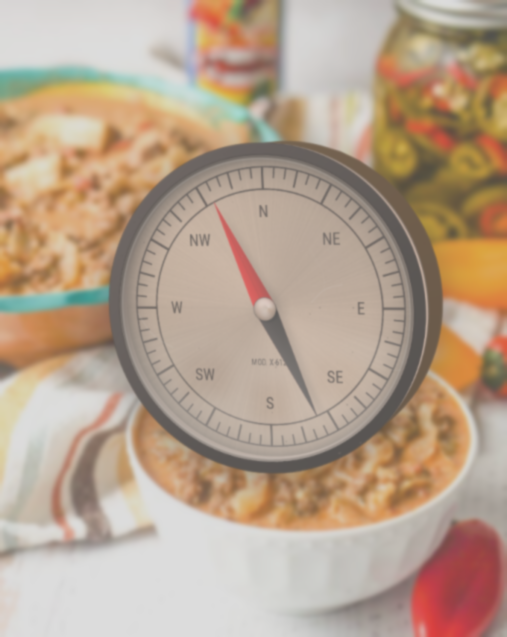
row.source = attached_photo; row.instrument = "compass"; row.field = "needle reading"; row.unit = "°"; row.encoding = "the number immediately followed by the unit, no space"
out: 335°
